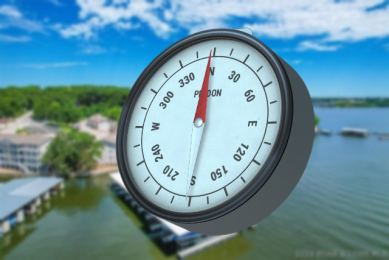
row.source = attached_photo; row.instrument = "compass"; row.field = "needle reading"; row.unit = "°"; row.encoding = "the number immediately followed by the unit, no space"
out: 0°
